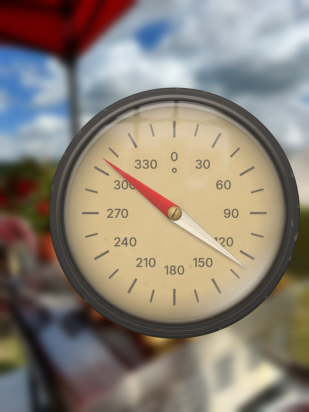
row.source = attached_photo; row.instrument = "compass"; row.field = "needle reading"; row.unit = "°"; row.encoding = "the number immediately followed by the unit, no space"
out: 307.5°
